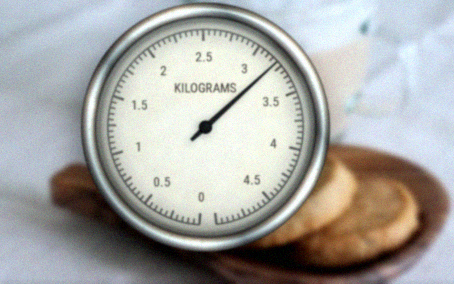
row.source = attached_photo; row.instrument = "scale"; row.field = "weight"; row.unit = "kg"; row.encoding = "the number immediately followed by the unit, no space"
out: 3.2kg
